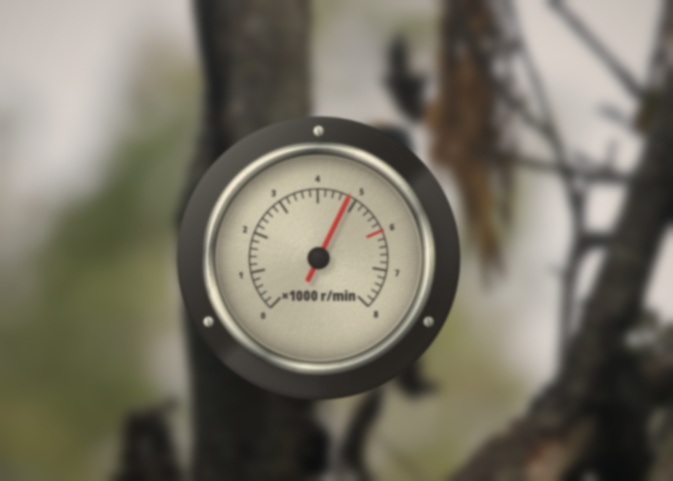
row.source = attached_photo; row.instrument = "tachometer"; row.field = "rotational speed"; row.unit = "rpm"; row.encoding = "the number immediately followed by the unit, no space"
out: 4800rpm
